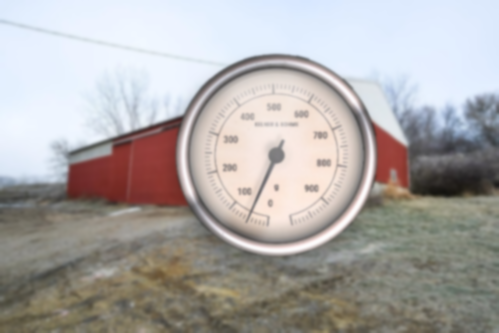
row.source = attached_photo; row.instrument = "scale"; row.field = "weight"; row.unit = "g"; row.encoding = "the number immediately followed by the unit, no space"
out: 50g
